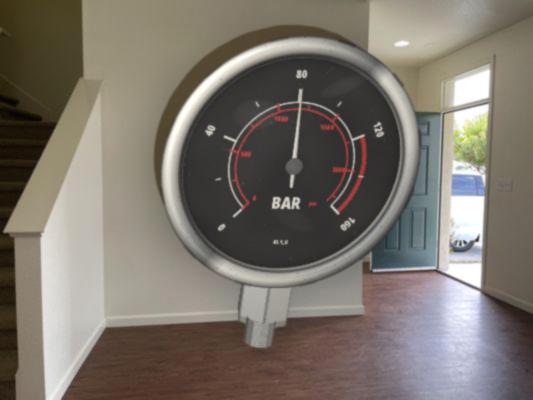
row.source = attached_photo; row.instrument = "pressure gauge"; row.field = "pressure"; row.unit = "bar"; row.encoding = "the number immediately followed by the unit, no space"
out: 80bar
